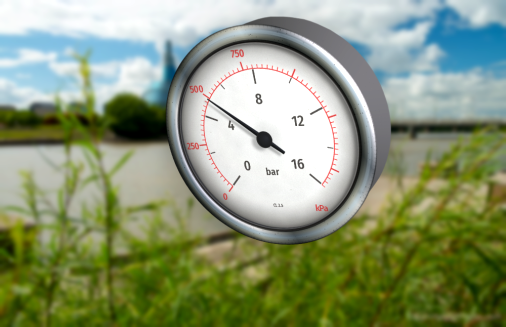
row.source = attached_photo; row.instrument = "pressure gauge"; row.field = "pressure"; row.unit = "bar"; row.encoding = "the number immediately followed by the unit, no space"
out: 5bar
